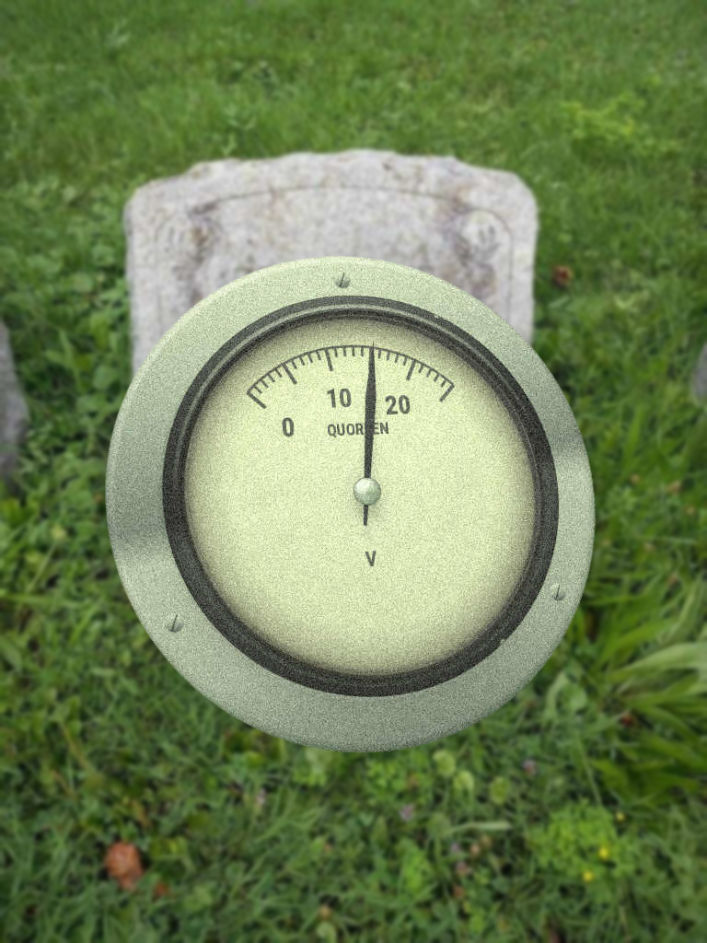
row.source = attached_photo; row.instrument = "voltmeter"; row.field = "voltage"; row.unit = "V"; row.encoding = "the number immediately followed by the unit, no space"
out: 15V
